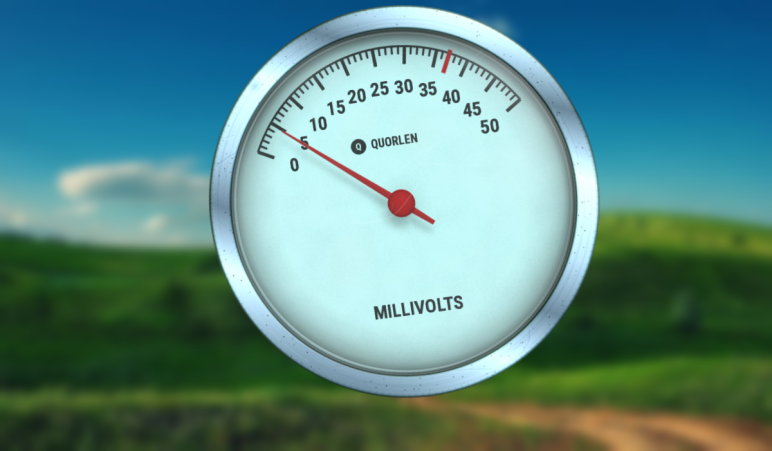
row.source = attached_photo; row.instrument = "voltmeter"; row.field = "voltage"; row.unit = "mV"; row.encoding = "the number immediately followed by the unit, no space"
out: 5mV
